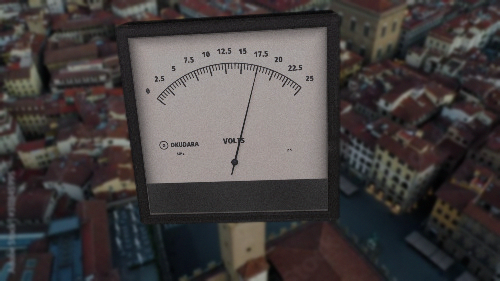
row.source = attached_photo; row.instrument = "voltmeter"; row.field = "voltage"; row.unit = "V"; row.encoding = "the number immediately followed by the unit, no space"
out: 17.5V
